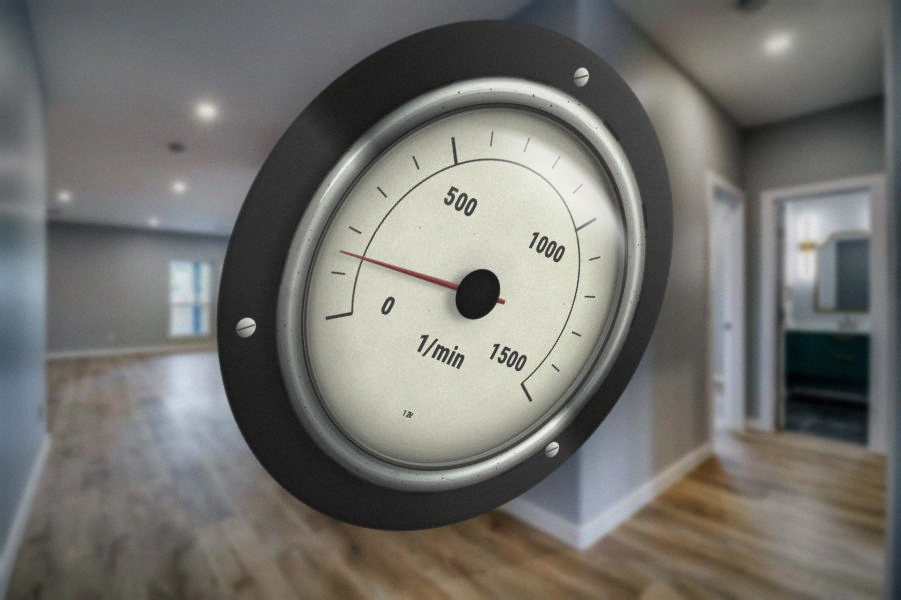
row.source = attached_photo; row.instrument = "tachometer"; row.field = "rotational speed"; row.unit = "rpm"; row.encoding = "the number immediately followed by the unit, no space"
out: 150rpm
